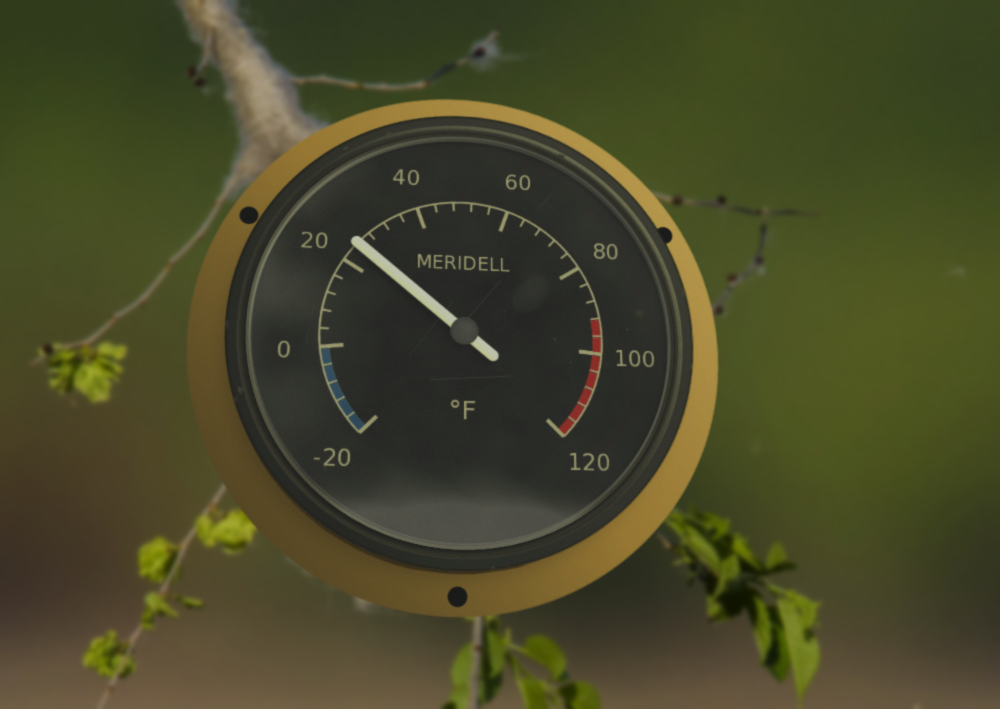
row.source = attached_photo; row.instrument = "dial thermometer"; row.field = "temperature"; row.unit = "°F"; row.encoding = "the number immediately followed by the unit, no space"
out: 24°F
